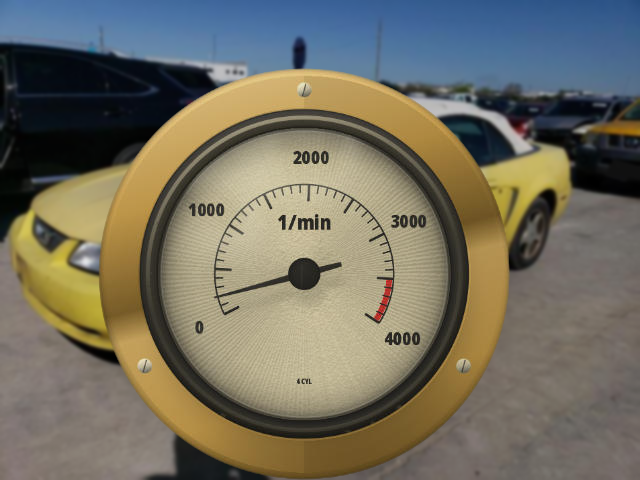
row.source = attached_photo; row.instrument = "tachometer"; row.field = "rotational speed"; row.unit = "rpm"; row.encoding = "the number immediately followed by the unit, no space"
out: 200rpm
